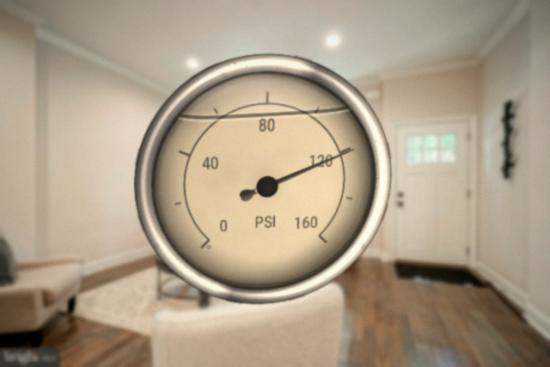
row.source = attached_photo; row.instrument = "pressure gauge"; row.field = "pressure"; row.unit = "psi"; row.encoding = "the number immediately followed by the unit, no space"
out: 120psi
